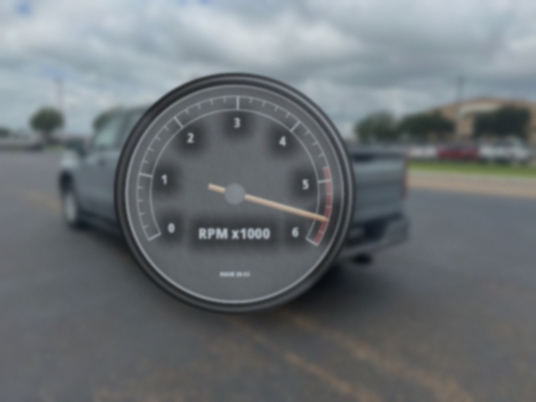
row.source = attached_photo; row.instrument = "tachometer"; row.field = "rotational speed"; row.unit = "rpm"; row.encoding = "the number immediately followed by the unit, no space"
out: 5600rpm
